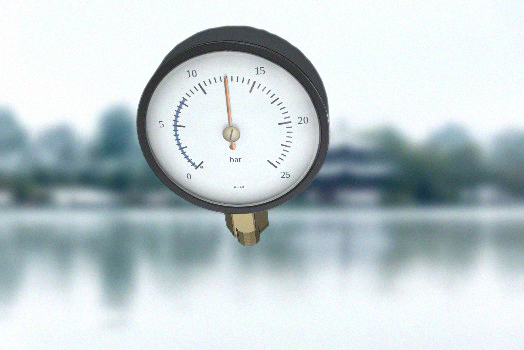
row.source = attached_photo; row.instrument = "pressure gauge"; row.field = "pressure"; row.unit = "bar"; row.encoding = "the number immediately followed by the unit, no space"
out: 12.5bar
